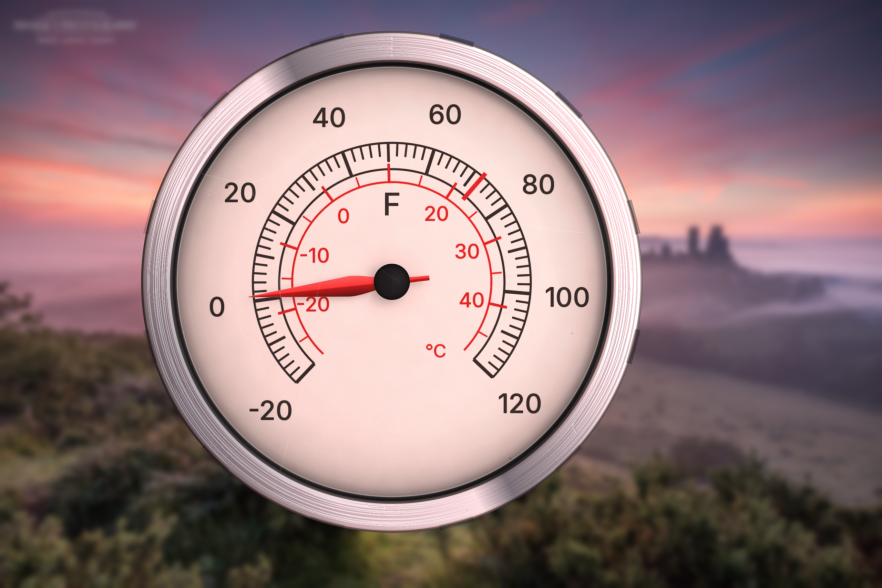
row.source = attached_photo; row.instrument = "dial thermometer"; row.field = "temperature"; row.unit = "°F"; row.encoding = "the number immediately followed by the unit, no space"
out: 1°F
